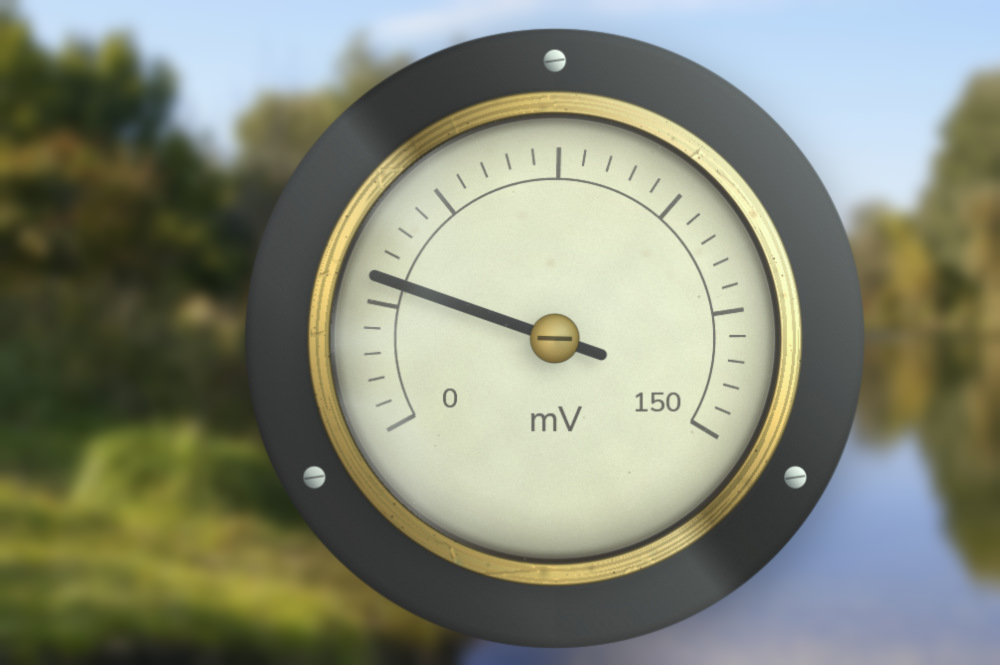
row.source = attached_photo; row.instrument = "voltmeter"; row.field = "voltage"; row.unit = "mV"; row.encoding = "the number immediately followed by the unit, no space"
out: 30mV
